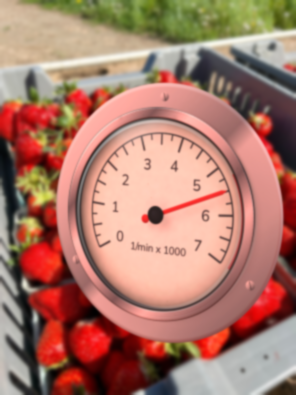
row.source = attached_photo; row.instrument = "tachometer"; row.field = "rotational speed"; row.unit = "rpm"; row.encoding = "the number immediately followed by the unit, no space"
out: 5500rpm
